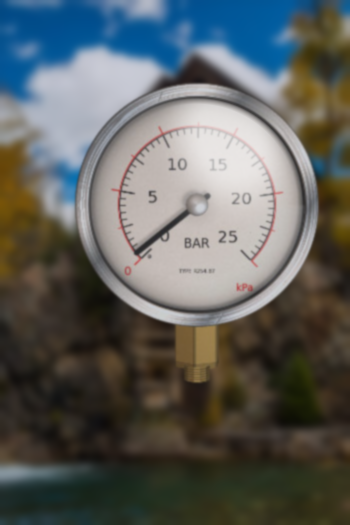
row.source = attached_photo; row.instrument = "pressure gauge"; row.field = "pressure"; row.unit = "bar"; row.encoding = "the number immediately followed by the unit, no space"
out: 0.5bar
